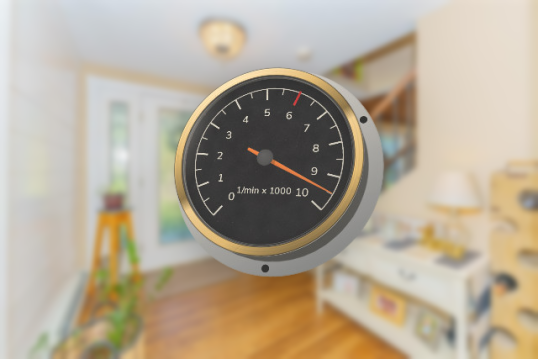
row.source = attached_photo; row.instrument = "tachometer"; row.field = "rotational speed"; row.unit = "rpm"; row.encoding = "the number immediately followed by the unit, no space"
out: 9500rpm
